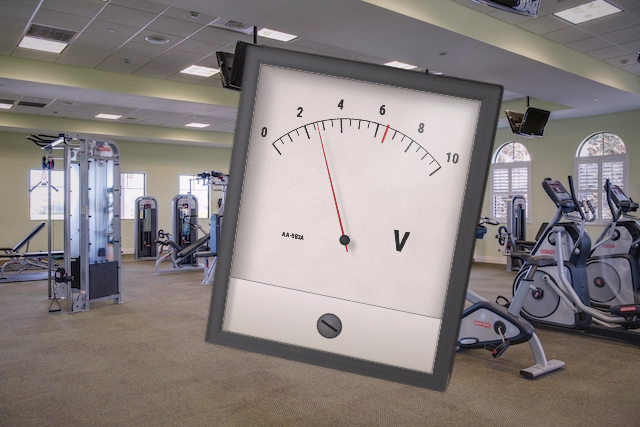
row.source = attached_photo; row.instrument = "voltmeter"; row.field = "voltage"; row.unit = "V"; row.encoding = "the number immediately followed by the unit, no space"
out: 2.75V
